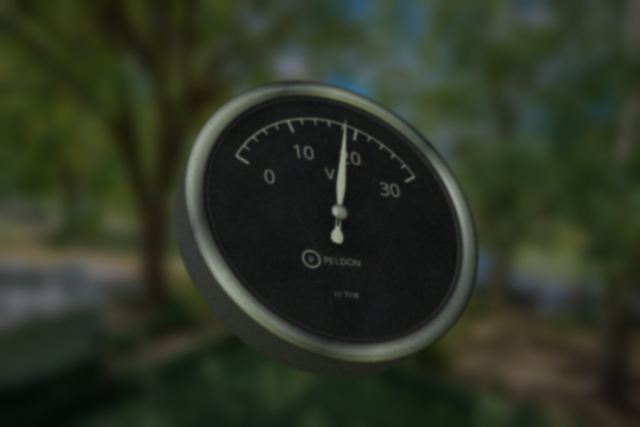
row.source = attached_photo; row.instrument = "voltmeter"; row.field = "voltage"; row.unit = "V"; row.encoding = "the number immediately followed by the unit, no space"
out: 18V
